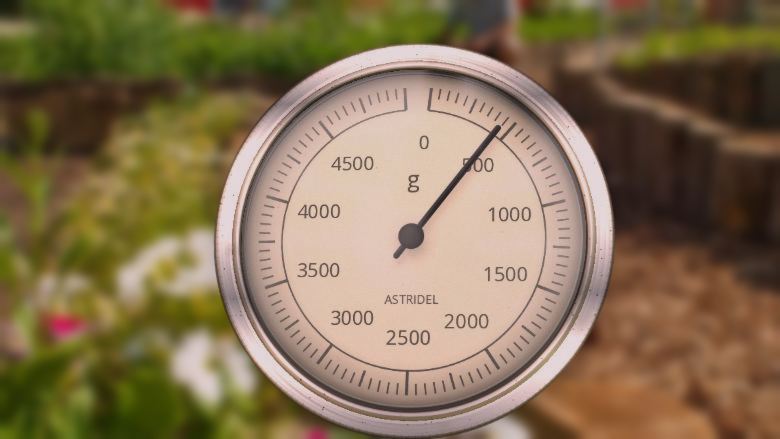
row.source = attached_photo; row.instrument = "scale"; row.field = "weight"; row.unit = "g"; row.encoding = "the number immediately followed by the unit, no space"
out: 450g
